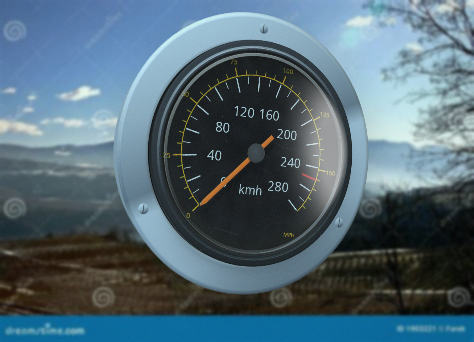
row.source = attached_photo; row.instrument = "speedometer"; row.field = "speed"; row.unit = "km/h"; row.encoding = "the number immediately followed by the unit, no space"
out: 0km/h
